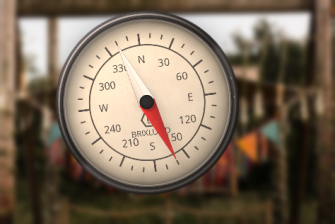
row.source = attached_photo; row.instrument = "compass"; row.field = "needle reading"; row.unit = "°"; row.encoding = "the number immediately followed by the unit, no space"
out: 160°
